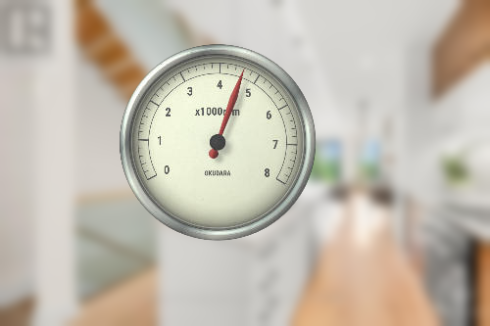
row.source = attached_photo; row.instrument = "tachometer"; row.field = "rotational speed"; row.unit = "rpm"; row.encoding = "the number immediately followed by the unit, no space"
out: 4600rpm
